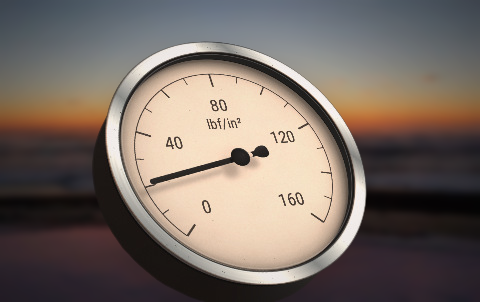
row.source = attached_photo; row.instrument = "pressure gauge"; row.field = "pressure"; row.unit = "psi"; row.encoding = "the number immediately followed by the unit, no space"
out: 20psi
